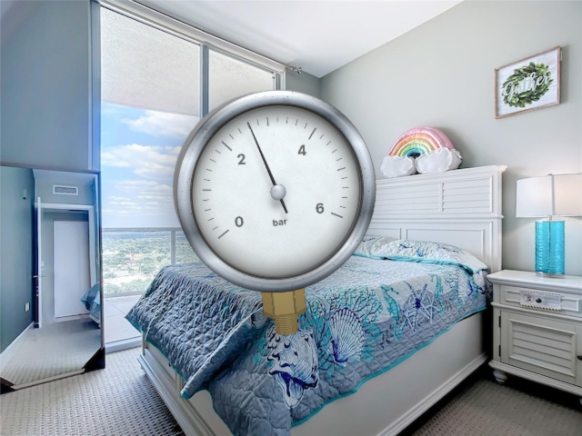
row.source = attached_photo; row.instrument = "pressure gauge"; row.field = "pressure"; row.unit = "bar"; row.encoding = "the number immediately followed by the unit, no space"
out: 2.6bar
